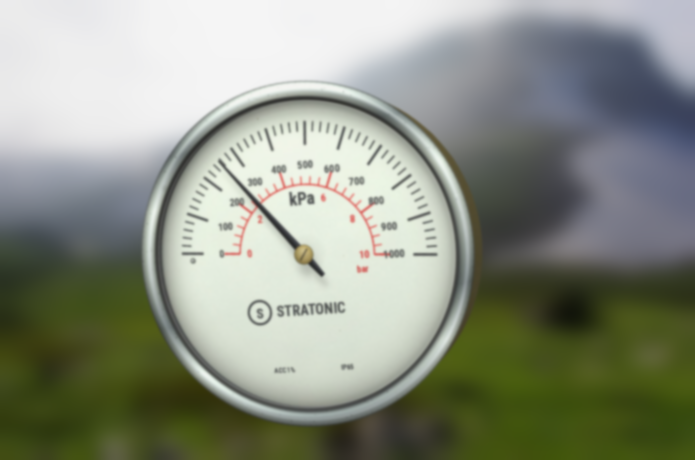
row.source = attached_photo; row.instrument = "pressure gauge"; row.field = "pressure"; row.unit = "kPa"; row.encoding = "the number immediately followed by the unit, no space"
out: 260kPa
